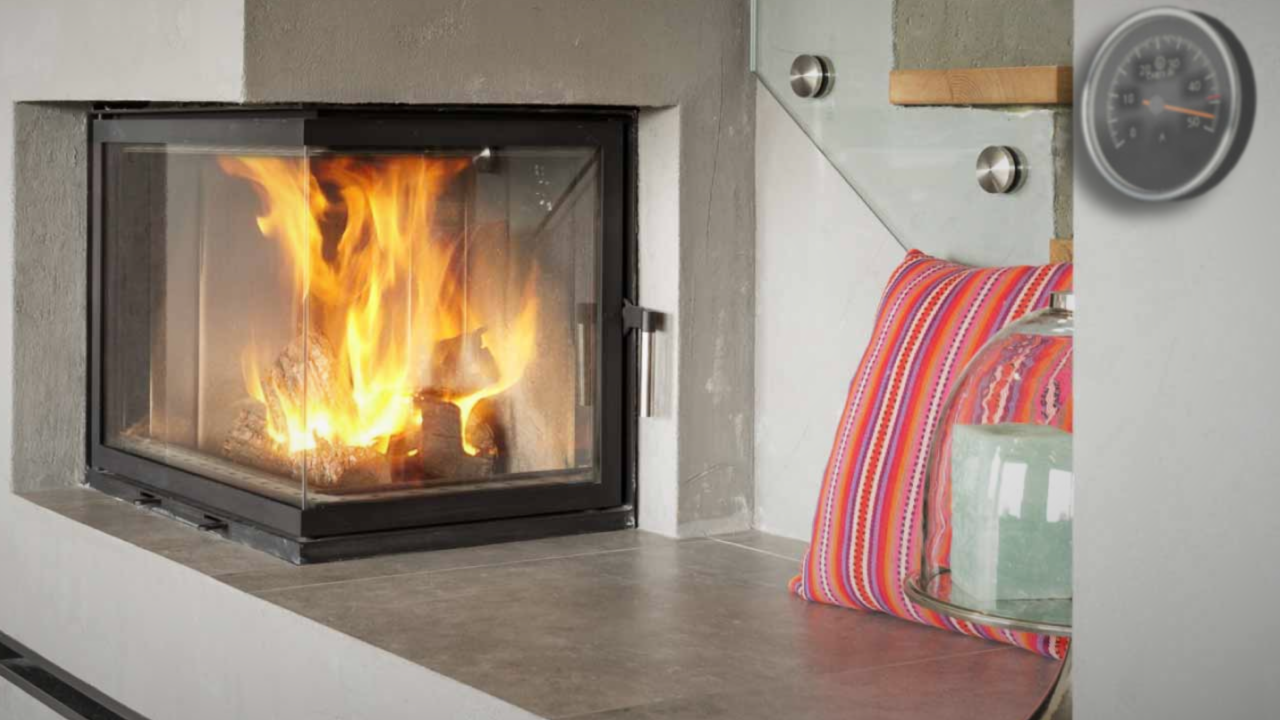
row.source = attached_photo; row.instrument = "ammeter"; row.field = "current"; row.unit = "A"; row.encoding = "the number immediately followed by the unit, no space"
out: 47.5A
